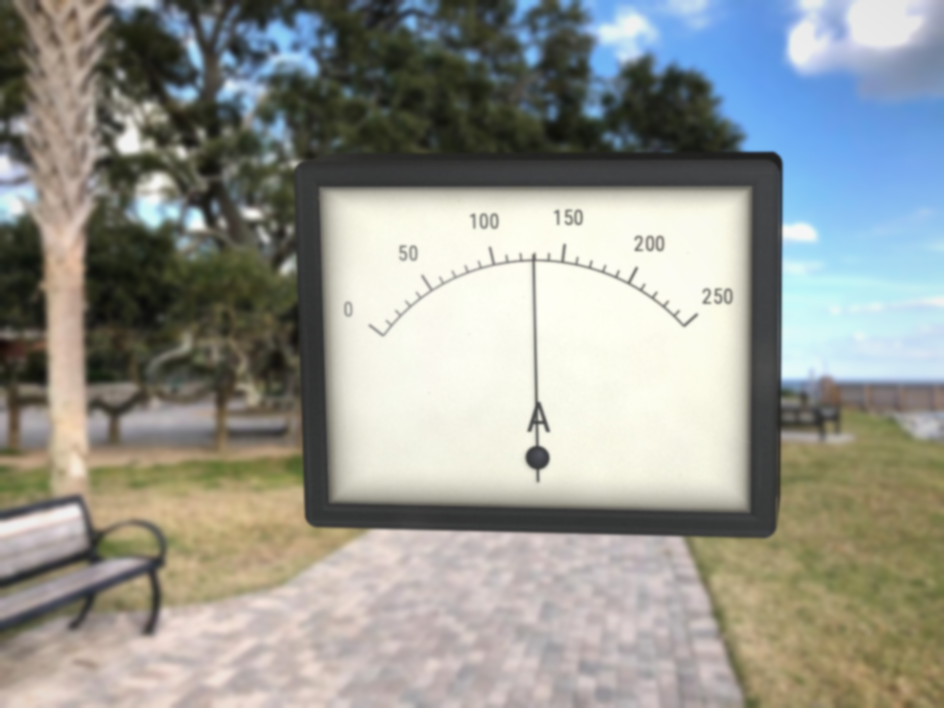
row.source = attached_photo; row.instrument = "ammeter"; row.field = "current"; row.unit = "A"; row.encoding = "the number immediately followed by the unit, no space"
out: 130A
